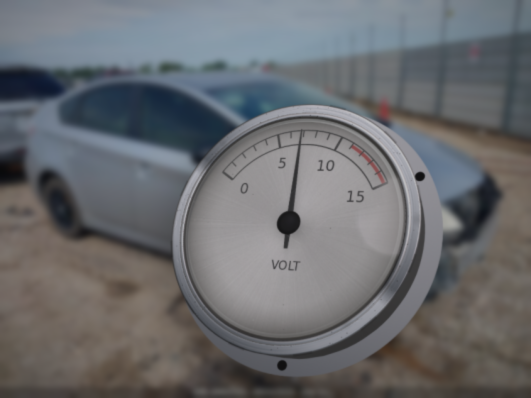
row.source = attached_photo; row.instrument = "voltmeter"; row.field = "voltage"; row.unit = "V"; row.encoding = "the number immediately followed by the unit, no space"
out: 7V
